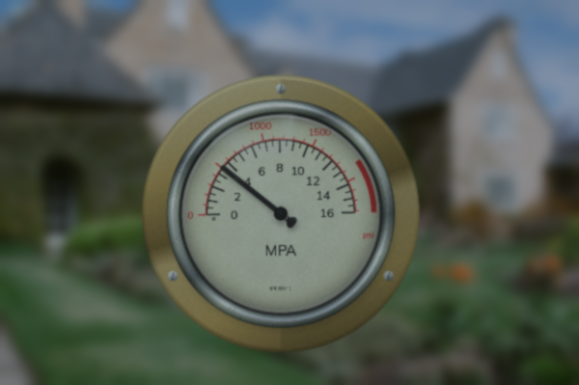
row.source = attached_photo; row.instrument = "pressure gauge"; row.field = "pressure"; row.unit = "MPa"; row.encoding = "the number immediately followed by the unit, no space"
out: 3.5MPa
